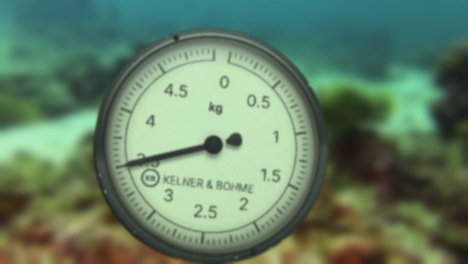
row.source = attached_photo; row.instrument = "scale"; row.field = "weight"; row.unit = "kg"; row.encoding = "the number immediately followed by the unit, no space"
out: 3.5kg
